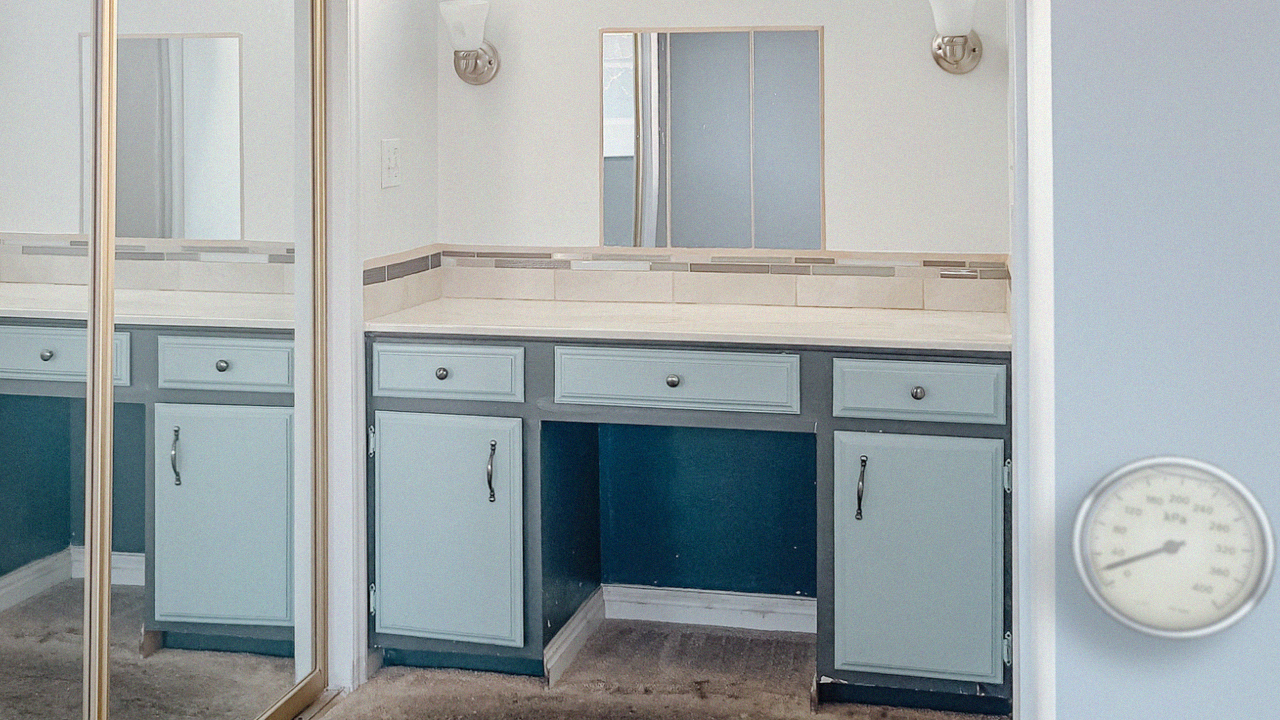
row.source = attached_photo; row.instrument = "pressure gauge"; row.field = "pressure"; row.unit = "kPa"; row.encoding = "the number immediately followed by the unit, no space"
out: 20kPa
